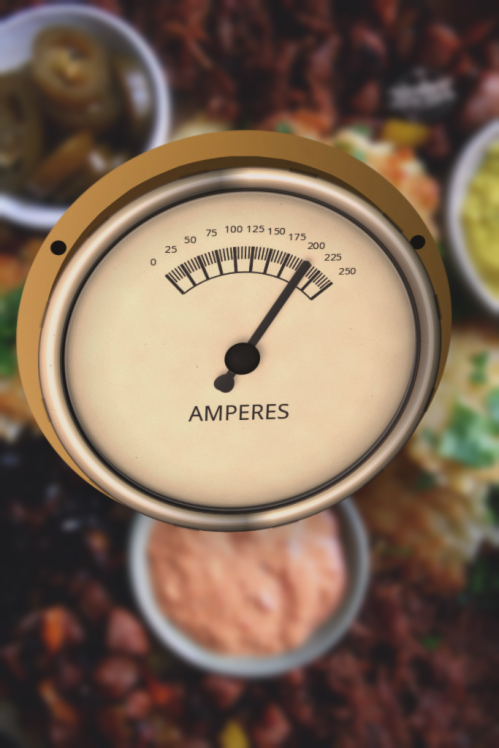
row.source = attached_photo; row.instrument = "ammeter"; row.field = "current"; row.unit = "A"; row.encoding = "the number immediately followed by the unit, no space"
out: 200A
